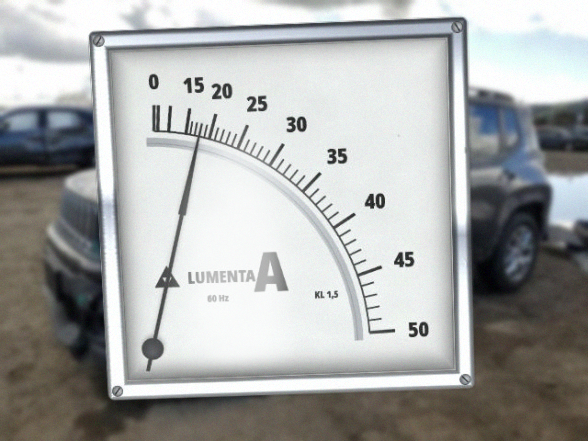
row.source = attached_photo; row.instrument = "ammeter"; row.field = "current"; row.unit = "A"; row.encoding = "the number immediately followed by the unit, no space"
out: 18A
